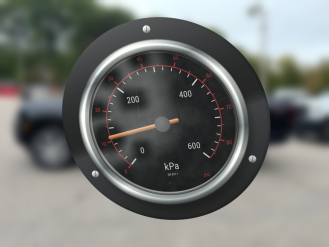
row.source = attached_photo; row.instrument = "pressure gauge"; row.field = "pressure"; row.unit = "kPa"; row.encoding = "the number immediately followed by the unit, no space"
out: 80kPa
